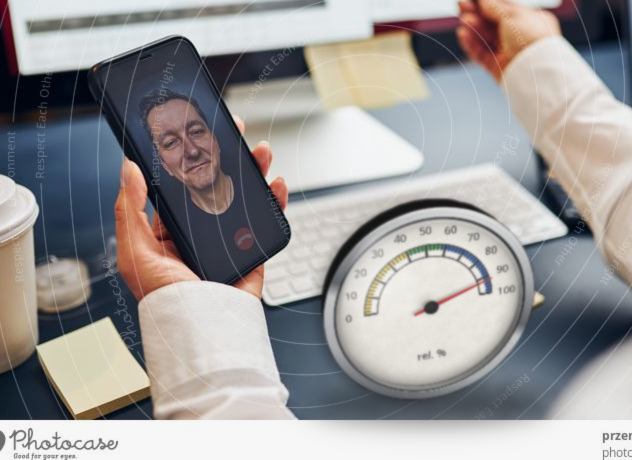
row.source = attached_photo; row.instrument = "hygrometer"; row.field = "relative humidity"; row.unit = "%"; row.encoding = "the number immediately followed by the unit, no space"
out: 90%
